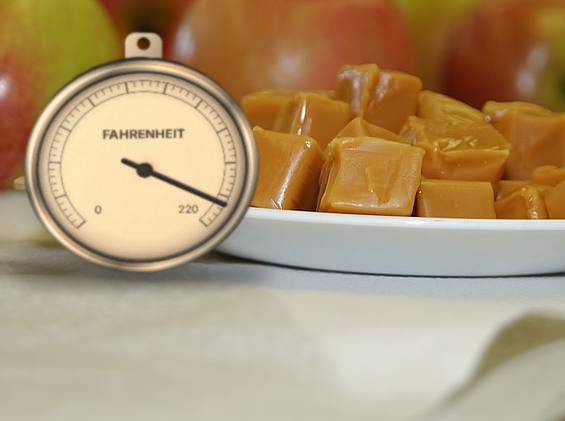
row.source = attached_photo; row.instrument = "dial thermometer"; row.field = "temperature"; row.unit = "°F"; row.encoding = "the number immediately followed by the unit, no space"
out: 204°F
